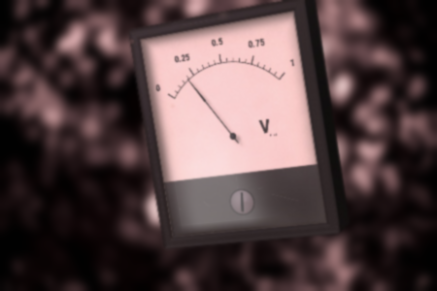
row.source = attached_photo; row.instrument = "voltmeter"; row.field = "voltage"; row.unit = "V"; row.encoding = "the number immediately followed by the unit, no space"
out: 0.2V
